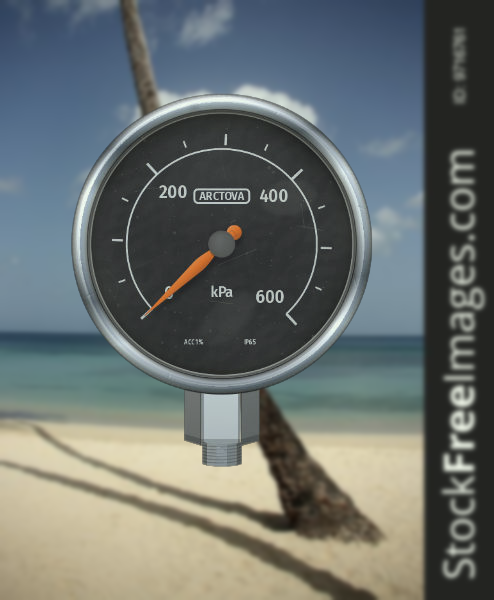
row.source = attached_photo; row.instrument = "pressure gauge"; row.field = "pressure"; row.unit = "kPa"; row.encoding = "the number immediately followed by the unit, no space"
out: 0kPa
